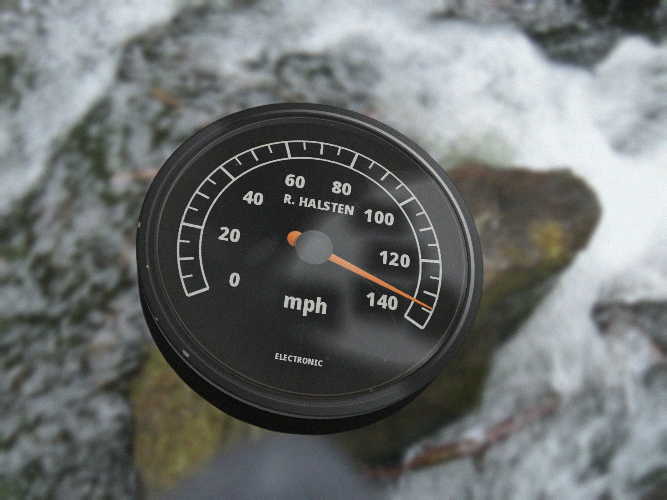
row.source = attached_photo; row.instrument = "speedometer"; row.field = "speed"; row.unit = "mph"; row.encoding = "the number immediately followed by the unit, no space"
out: 135mph
